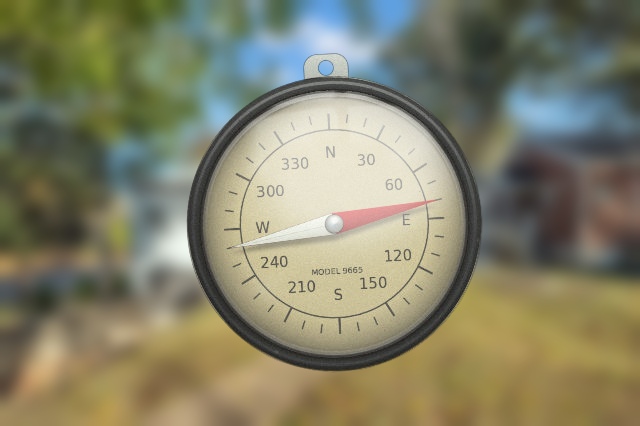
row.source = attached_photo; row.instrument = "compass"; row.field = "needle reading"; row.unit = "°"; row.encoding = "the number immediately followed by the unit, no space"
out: 80°
